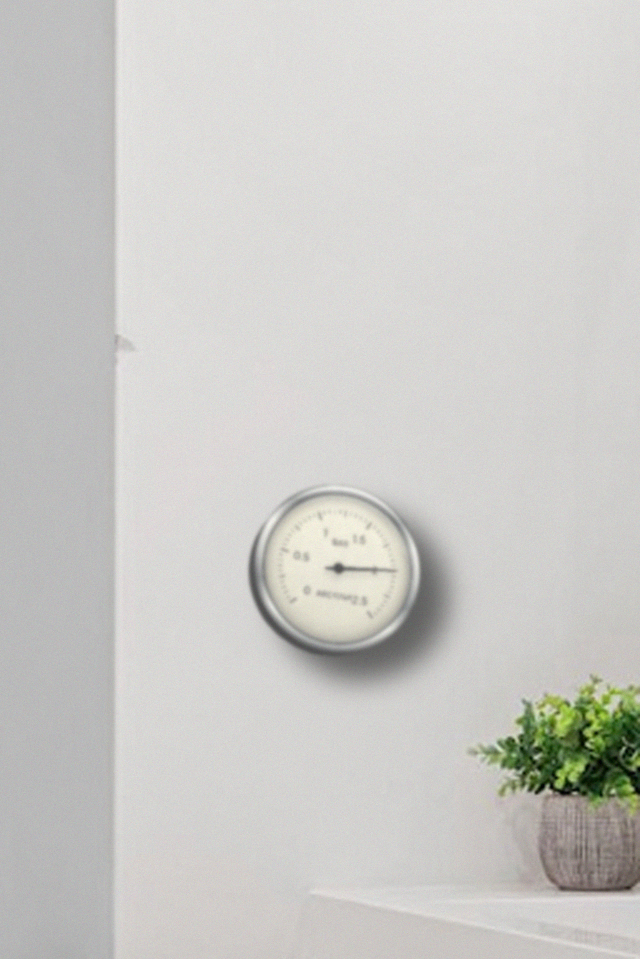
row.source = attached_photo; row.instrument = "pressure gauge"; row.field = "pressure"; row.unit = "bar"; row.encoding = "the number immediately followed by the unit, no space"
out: 2bar
